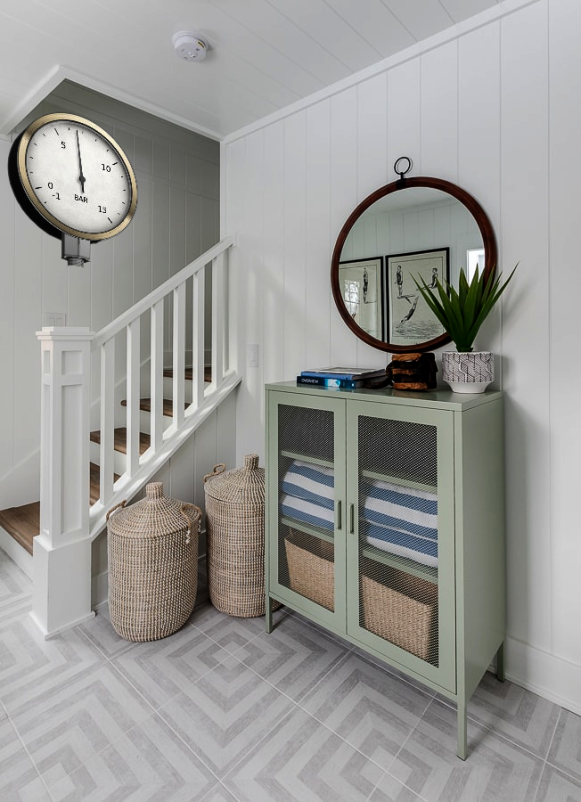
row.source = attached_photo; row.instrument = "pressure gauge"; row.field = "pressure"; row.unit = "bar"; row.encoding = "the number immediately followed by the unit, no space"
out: 6.5bar
